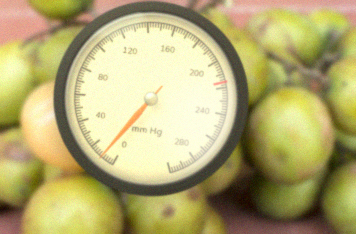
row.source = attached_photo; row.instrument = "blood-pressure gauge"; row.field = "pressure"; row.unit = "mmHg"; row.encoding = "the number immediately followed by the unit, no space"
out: 10mmHg
